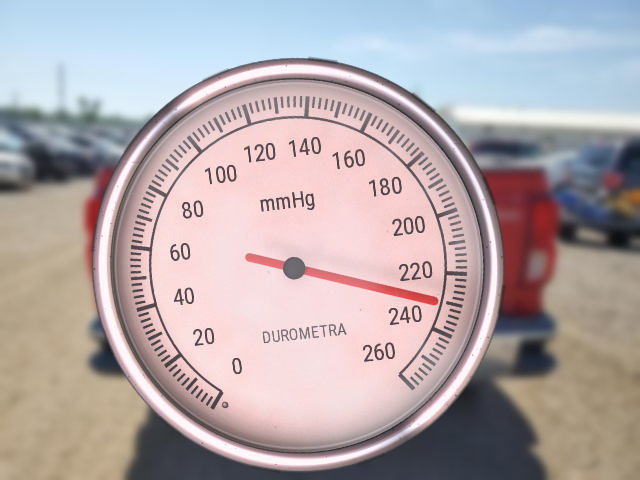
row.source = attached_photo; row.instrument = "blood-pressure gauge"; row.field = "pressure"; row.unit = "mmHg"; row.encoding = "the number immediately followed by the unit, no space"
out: 230mmHg
